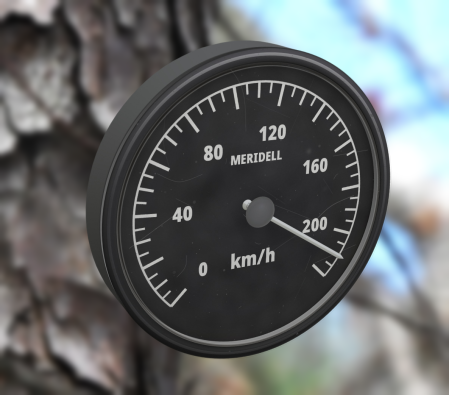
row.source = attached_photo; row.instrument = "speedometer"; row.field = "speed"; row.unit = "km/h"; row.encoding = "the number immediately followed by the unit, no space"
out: 210km/h
